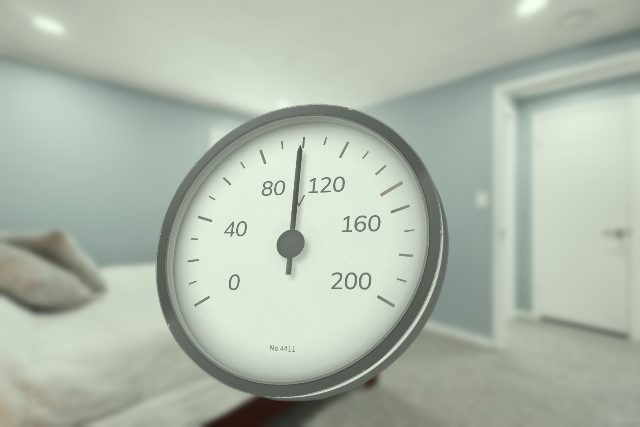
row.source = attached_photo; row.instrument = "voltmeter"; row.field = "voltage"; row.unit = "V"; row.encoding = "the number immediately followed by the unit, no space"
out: 100V
